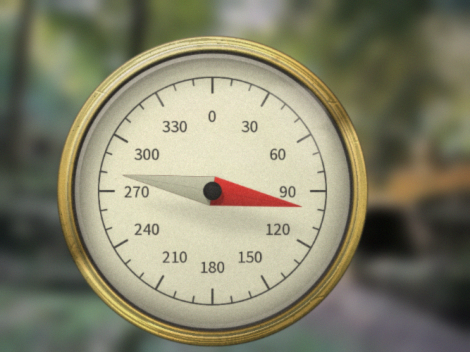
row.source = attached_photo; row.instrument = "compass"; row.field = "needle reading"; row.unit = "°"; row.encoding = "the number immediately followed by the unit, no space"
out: 100°
